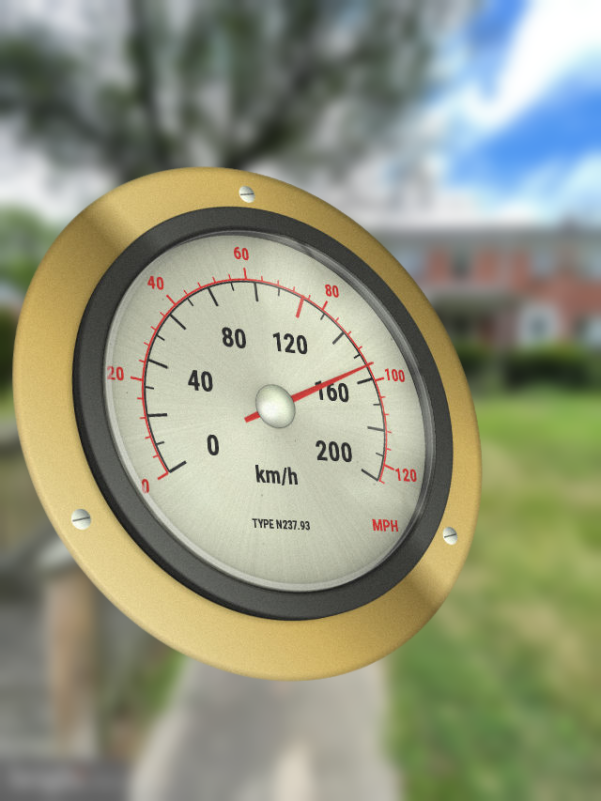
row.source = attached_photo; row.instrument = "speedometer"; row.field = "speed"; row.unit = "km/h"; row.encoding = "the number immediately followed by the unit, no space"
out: 155km/h
